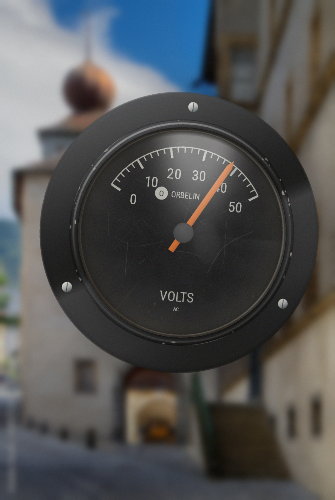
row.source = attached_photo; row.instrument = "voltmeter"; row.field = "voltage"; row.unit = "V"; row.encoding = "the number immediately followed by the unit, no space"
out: 38V
